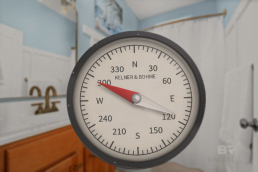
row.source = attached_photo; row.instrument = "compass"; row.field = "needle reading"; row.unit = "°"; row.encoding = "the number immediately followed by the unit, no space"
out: 295°
